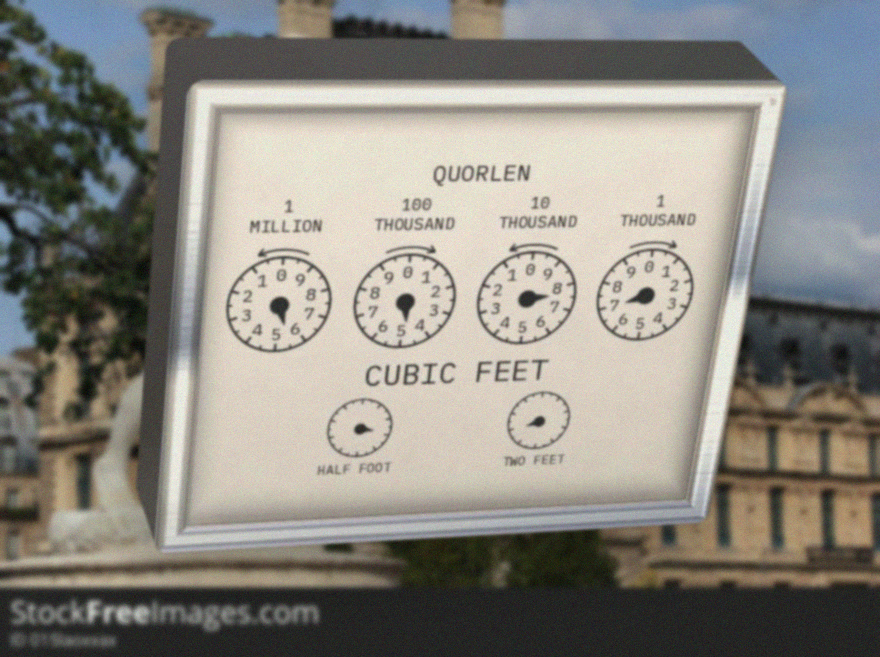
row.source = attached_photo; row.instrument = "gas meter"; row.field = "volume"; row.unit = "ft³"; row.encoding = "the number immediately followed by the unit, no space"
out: 547700ft³
